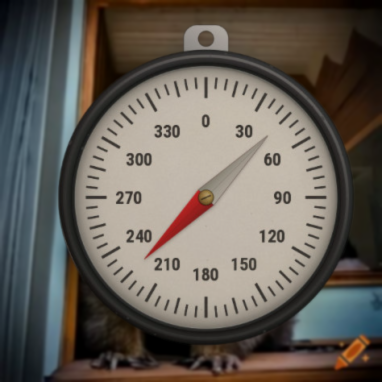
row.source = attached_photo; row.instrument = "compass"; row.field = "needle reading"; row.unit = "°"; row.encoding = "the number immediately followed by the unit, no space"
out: 225°
